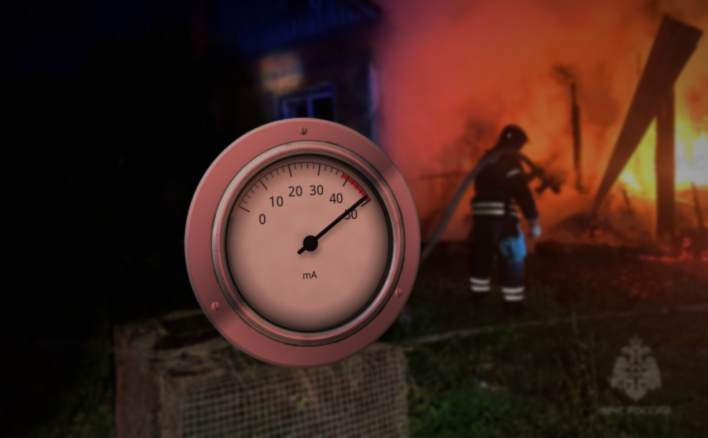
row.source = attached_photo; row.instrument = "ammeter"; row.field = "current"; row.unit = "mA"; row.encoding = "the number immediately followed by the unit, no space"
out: 48mA
